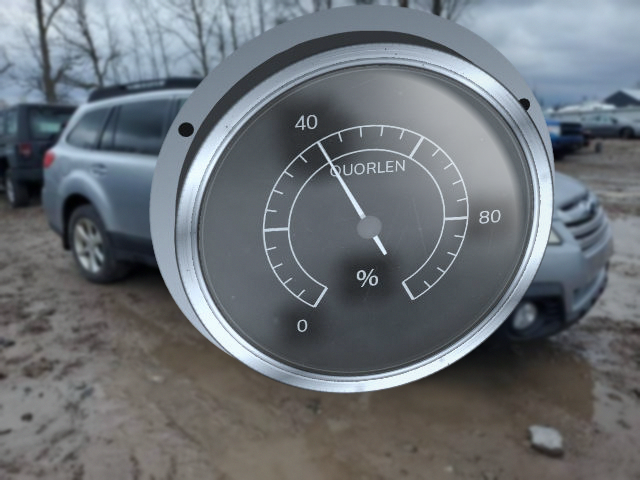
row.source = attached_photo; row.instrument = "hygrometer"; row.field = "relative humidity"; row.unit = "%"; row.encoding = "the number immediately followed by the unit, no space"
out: 40%
